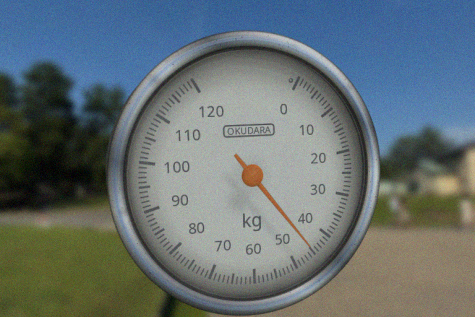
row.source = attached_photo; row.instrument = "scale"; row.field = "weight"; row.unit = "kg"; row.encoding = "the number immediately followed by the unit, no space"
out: 45kg
